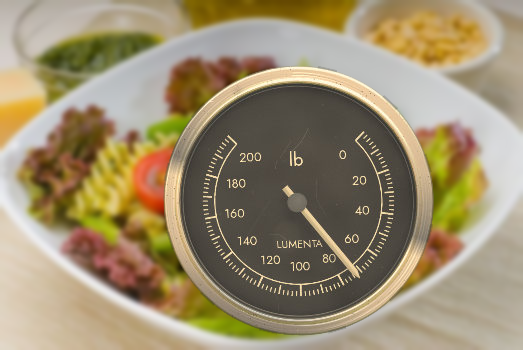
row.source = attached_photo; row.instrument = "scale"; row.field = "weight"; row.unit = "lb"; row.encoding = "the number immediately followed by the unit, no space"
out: 72lb
